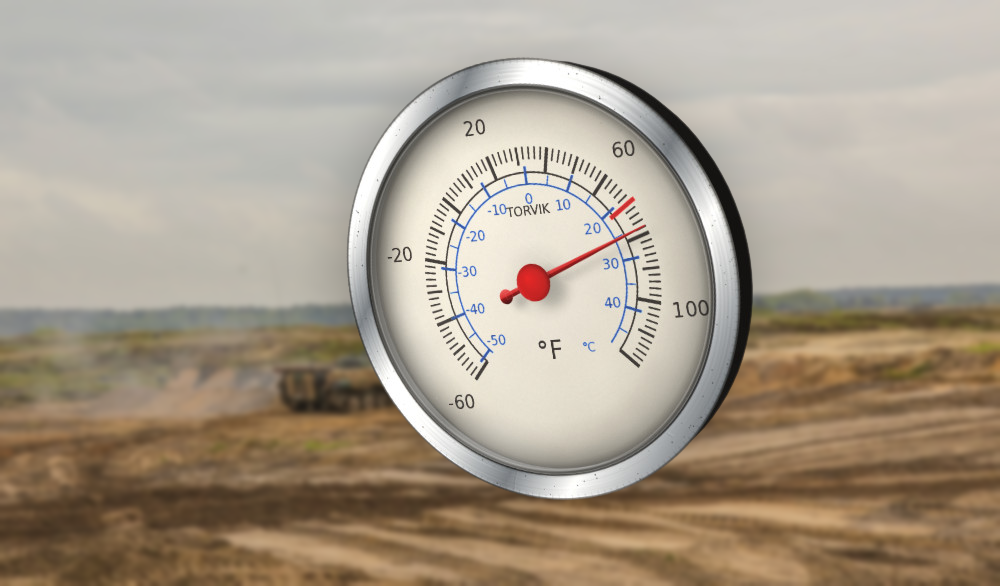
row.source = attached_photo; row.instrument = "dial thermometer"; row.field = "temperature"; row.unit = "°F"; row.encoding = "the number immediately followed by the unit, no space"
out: 78°F
